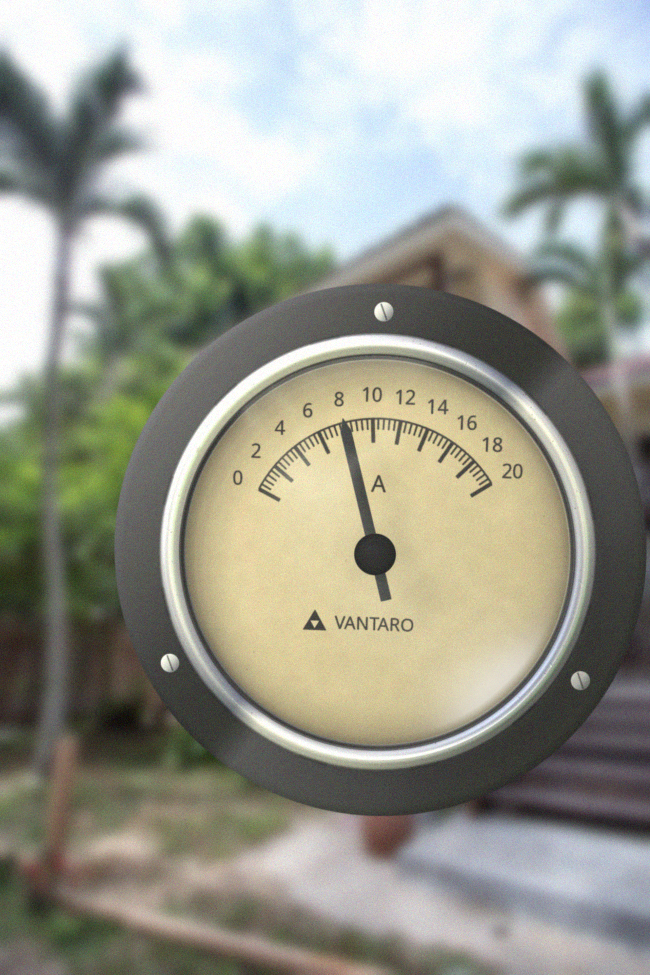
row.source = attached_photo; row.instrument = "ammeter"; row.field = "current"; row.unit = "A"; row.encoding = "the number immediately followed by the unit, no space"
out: 8A
